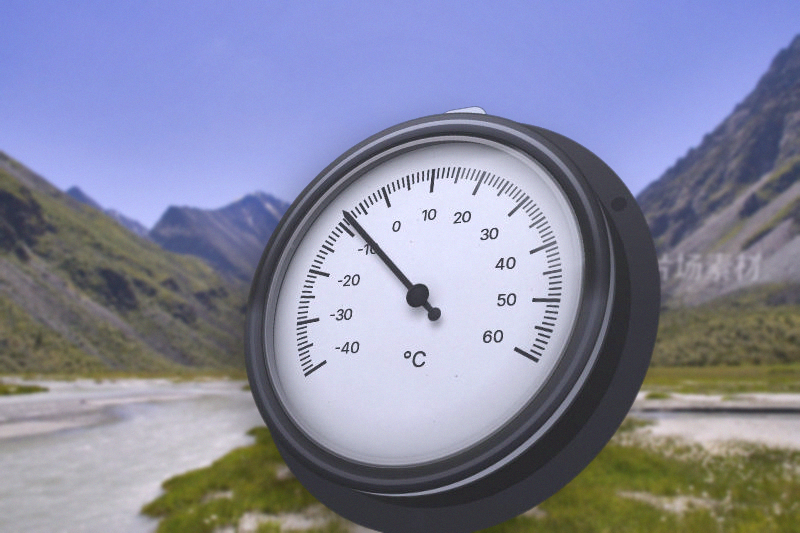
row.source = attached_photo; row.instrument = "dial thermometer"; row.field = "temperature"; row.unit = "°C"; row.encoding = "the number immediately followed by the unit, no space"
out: -8°C
